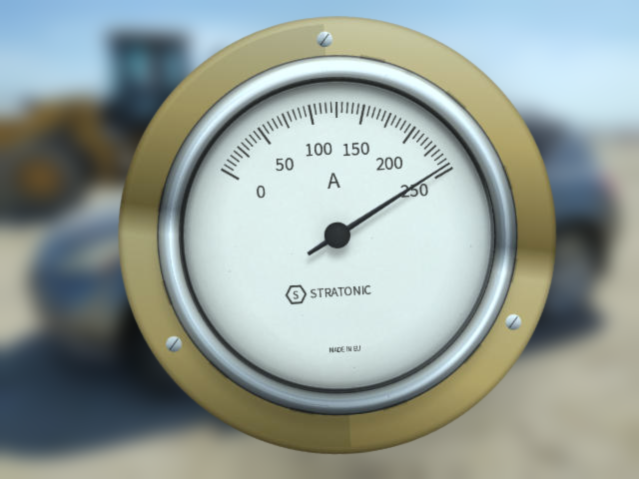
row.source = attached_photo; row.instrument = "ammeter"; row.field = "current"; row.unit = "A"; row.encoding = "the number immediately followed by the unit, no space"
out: 245A
